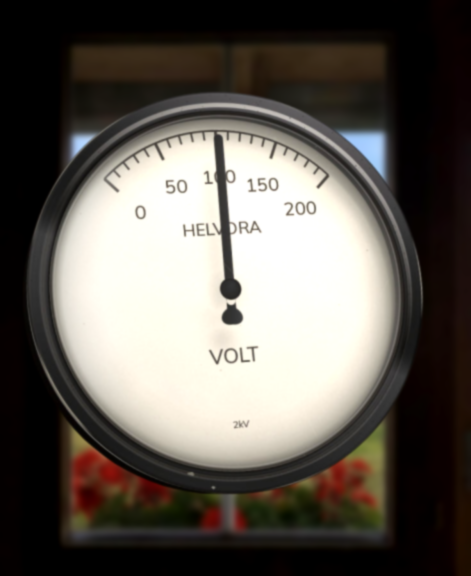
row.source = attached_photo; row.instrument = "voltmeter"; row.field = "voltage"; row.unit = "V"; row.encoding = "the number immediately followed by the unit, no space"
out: 100V
